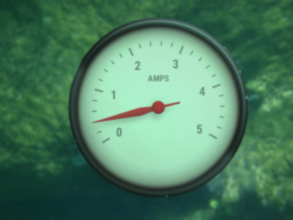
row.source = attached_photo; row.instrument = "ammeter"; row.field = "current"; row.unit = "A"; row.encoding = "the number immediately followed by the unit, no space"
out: 0.4A
